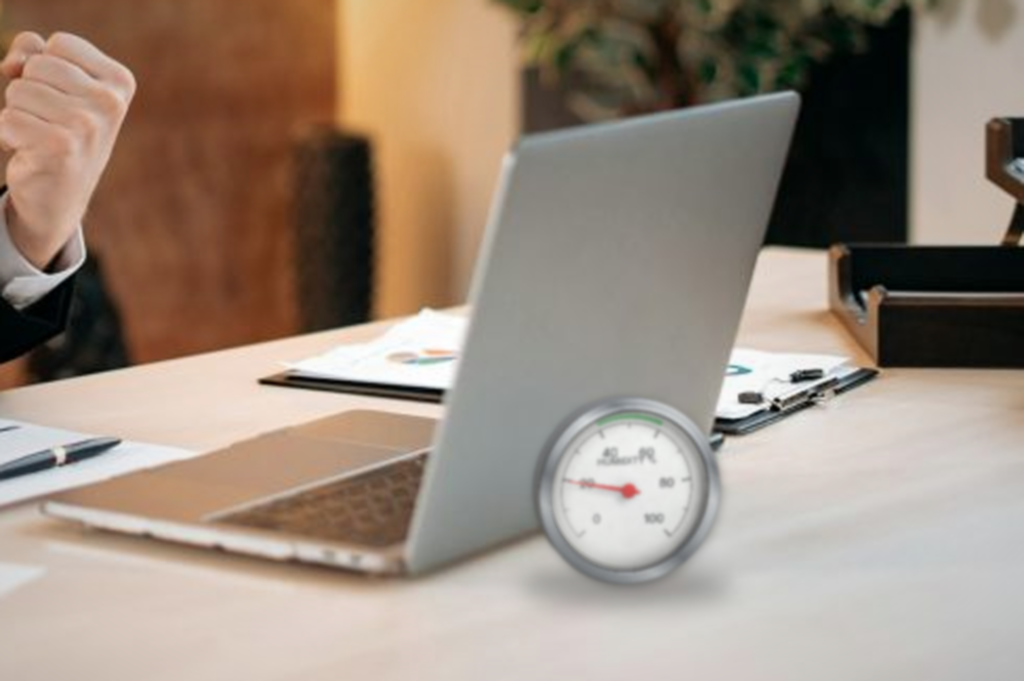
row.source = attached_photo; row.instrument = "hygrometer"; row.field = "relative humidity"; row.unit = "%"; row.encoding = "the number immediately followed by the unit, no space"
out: 20%
